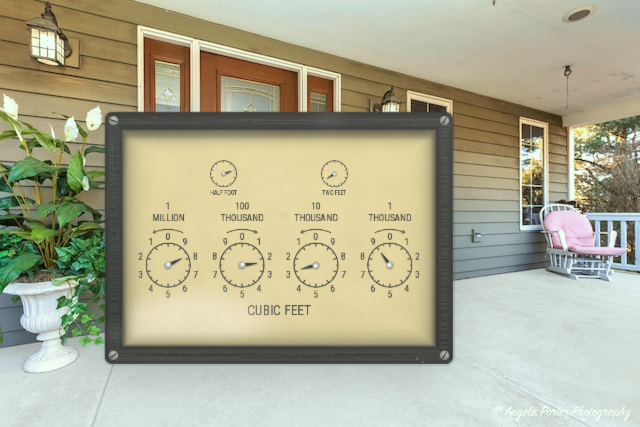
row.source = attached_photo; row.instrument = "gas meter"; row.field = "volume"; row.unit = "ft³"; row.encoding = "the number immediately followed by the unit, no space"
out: 822900ft³
